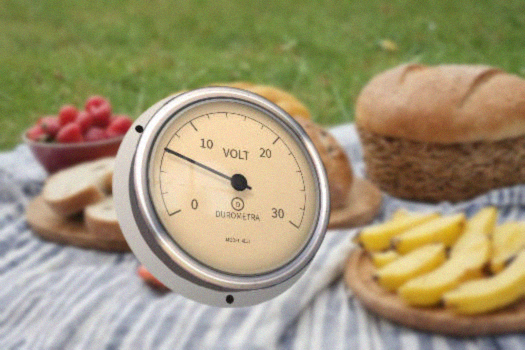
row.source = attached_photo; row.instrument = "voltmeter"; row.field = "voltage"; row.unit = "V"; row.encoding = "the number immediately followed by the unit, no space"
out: 6V
